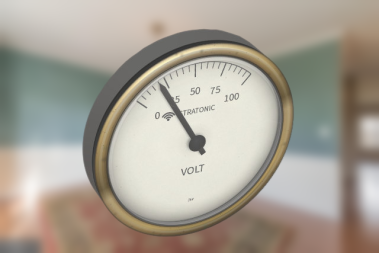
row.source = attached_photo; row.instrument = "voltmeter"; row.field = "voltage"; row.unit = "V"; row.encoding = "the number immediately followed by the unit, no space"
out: 20V
